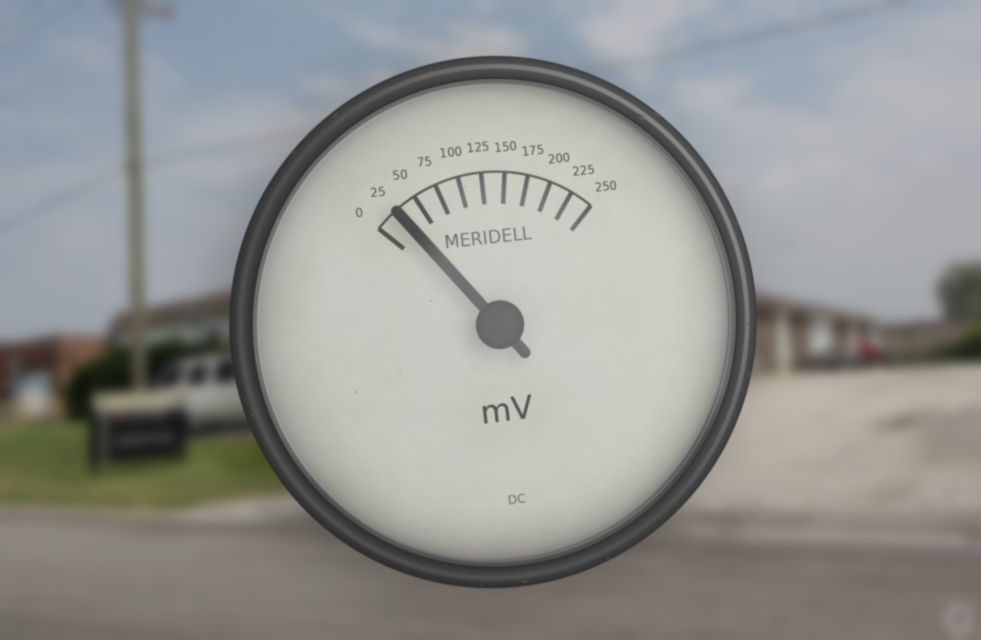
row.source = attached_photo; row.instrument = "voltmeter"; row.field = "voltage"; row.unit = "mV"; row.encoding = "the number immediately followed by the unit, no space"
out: 25mV
